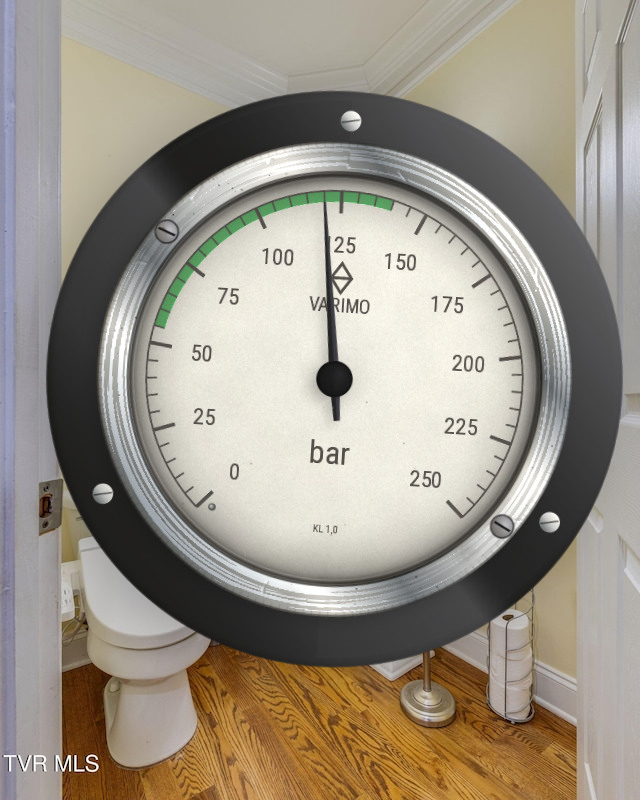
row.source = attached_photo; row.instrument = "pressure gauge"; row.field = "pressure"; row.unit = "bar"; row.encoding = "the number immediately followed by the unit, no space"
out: 120bar
